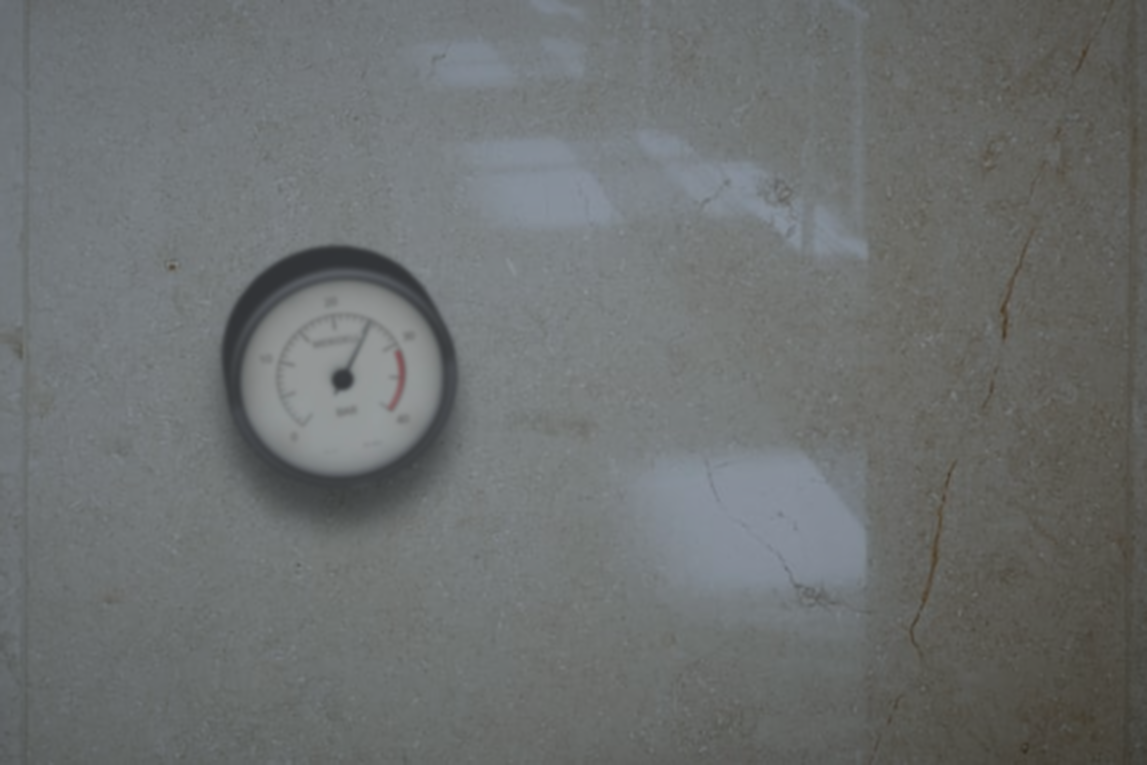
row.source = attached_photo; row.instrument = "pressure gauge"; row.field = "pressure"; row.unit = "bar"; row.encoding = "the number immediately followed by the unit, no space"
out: 25bar
